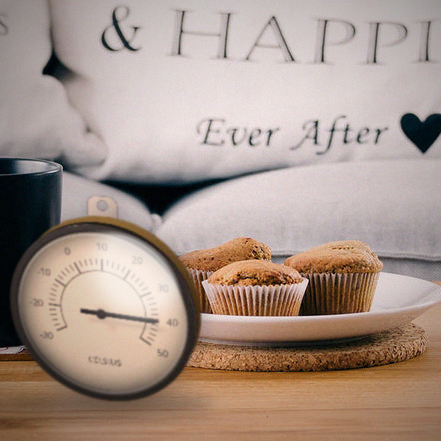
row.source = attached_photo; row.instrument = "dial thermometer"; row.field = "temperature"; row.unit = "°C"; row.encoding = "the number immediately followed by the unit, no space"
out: 40°C
